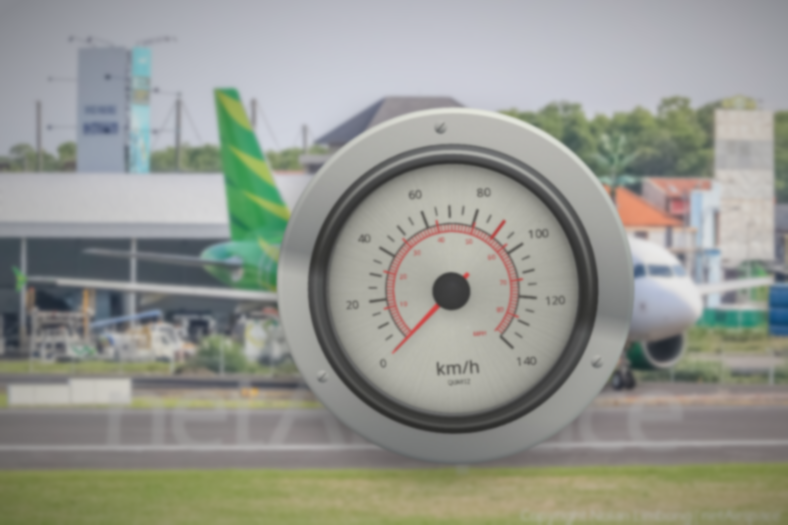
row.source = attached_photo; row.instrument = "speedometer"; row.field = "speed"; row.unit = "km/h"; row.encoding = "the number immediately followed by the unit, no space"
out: 0km/h
